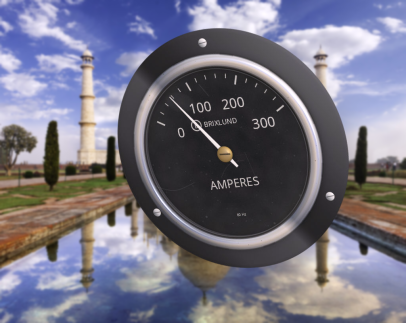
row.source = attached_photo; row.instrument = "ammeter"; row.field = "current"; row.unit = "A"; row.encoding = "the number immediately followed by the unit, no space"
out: 60A
